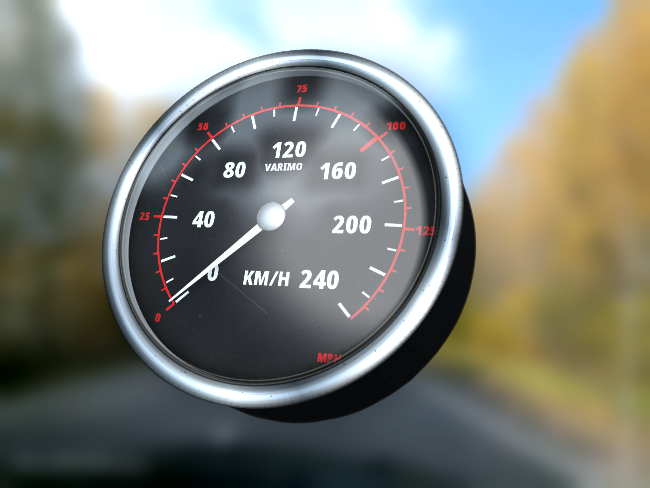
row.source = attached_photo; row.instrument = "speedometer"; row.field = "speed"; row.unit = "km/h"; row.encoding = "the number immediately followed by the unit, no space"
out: 0km/h
